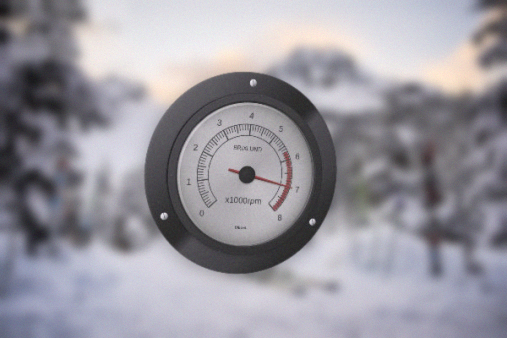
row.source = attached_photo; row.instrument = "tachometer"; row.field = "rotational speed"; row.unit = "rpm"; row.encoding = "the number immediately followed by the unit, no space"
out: 7000rpm
